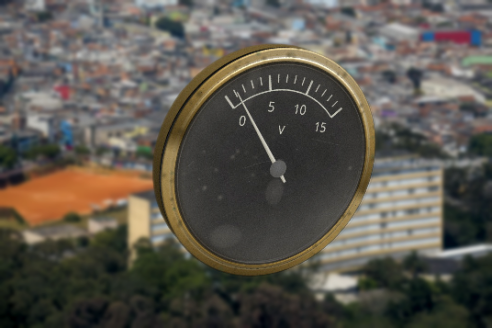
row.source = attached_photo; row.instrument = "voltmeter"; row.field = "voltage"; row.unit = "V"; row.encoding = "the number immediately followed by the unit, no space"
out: 1V
